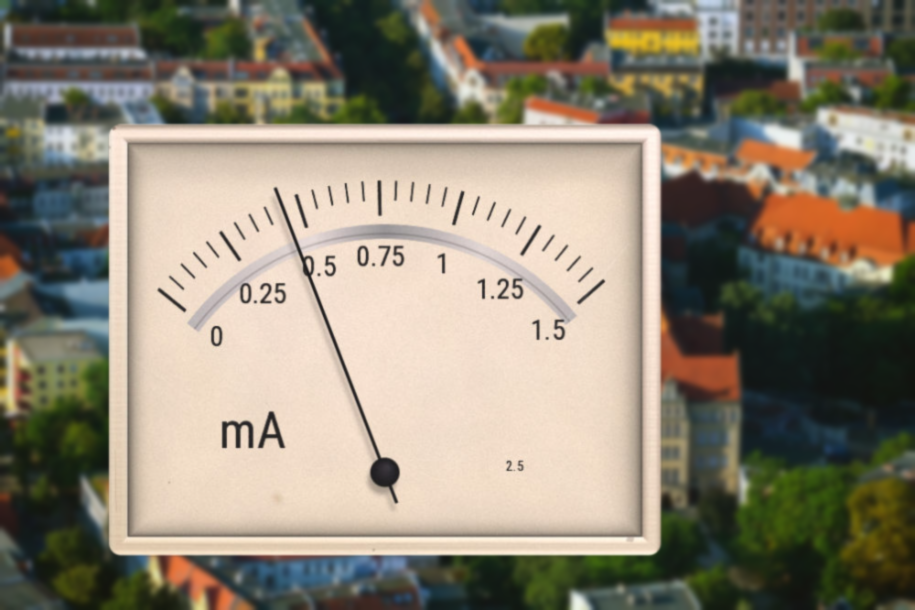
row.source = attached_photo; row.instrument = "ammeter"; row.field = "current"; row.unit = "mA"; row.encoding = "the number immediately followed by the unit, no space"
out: 0.45mA
